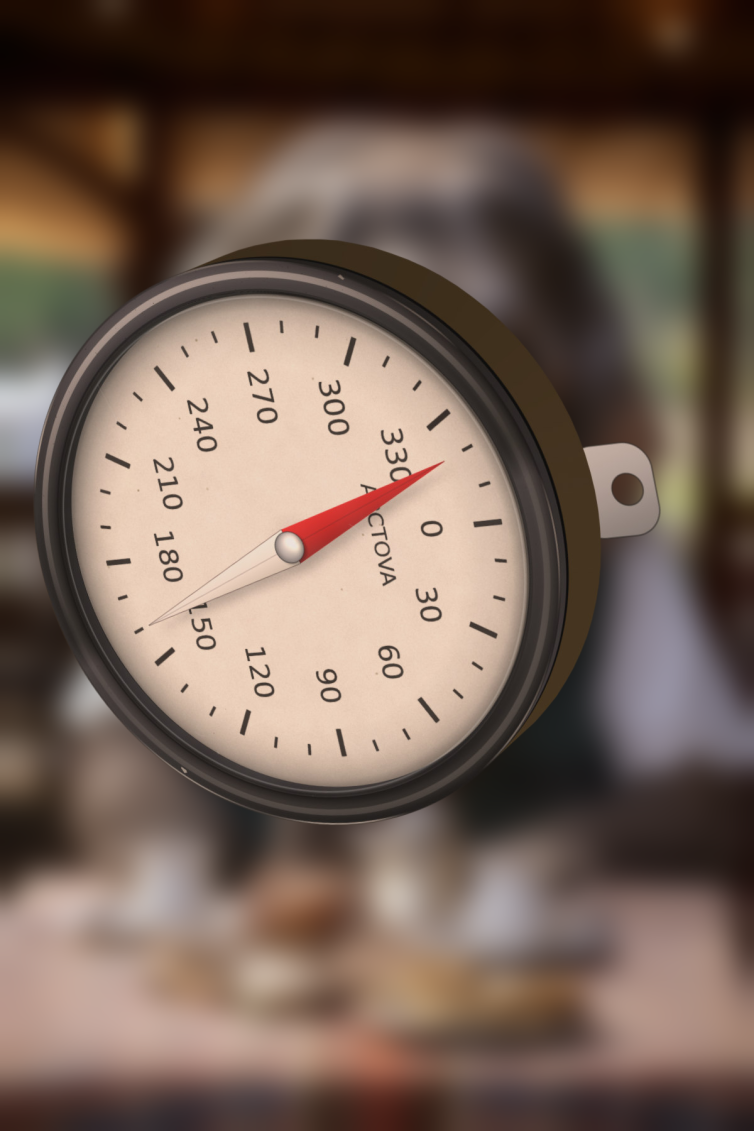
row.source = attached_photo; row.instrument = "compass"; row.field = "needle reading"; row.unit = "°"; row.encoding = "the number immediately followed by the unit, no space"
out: 340°
